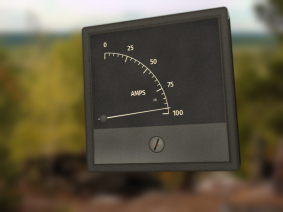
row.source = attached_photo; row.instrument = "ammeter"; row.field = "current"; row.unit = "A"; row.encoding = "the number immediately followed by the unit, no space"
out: 95A
